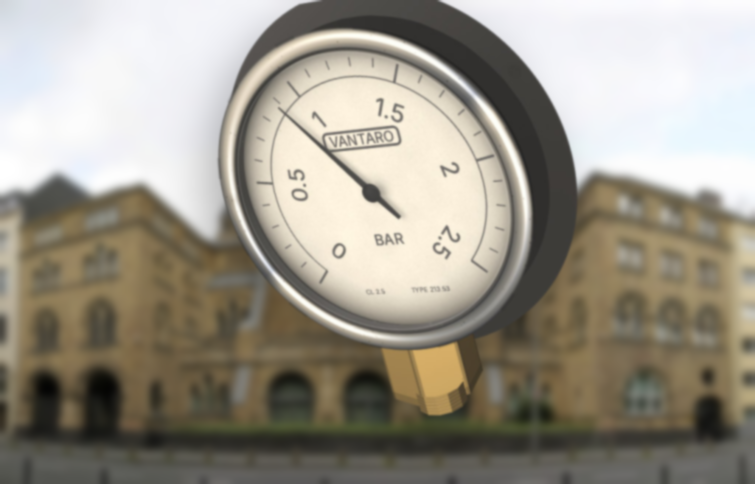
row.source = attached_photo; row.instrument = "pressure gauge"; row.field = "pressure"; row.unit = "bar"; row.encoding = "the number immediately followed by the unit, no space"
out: 0.9bar
